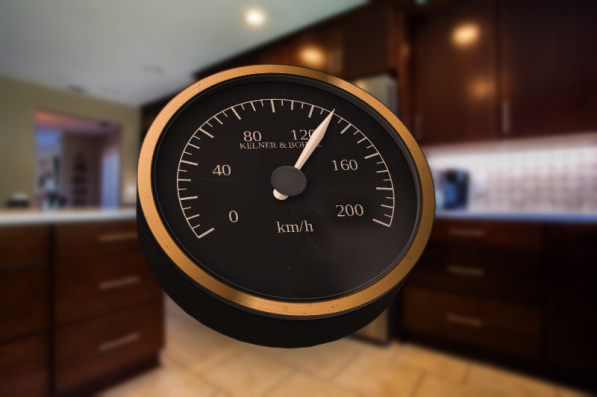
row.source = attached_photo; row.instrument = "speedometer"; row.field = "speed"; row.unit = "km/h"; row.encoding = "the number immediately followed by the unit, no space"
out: 130km/h
